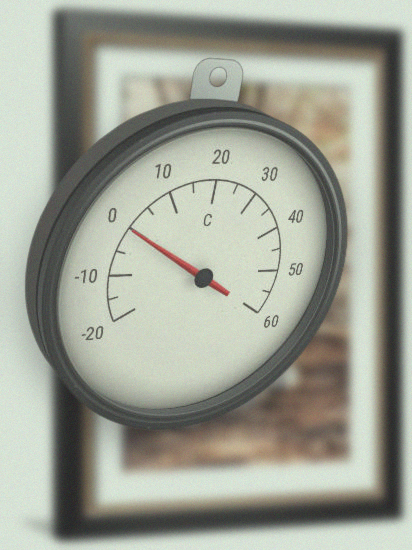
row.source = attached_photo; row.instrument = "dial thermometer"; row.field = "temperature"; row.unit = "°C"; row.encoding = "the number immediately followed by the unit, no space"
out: 0°C
